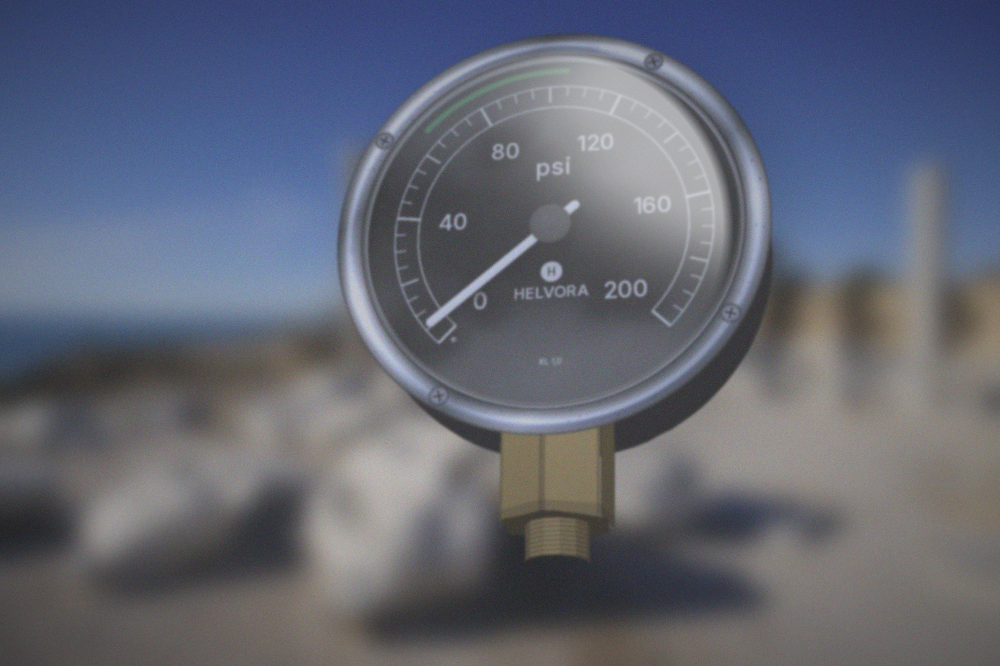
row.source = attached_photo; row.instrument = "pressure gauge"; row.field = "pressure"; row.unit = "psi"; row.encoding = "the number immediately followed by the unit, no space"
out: 5psi
